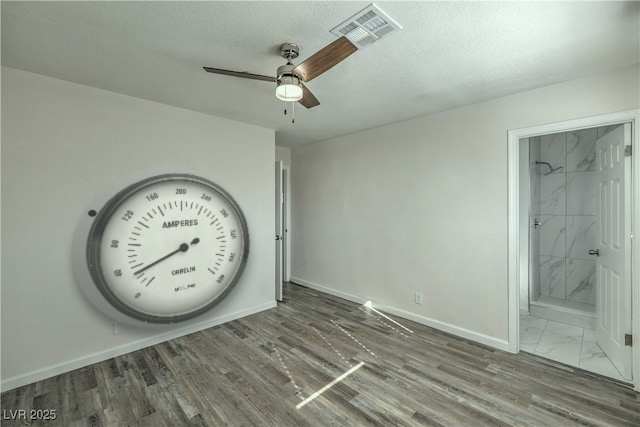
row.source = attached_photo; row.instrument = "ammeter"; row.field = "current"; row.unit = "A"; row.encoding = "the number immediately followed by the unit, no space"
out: 30A
